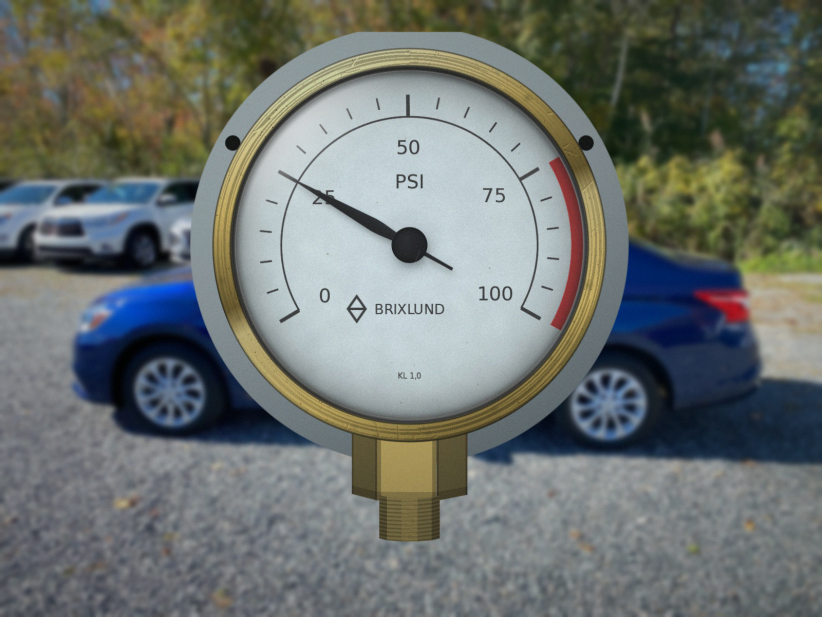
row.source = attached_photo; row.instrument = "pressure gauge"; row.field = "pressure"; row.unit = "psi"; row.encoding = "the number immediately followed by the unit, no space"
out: 25psi
